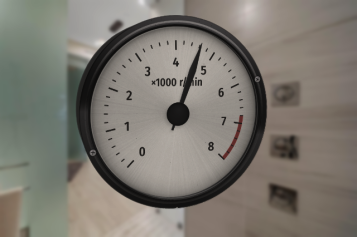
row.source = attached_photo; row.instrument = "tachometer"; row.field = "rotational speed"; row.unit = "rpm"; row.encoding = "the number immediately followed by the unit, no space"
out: 4600rpm
